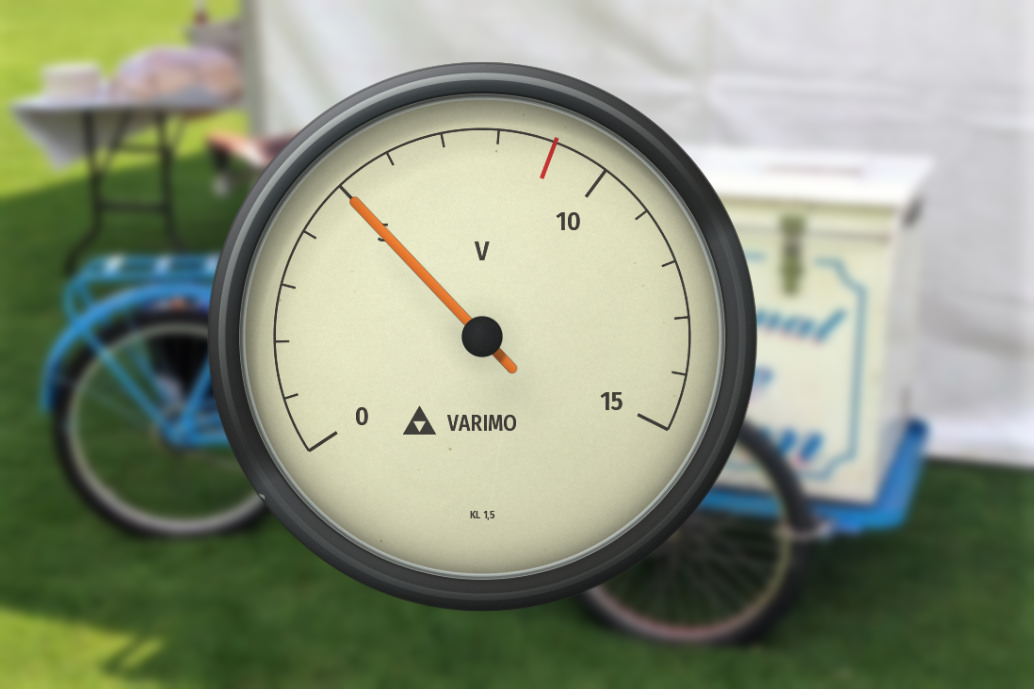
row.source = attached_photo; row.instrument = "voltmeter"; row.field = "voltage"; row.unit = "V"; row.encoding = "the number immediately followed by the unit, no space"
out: 5V
